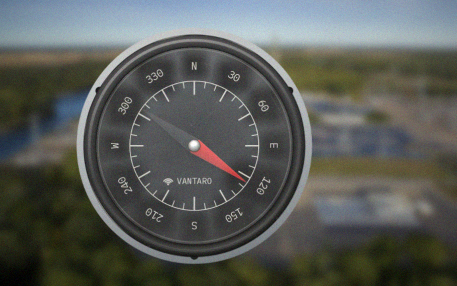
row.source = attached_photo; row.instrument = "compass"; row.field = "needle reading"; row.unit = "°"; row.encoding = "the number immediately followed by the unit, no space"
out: 125°
